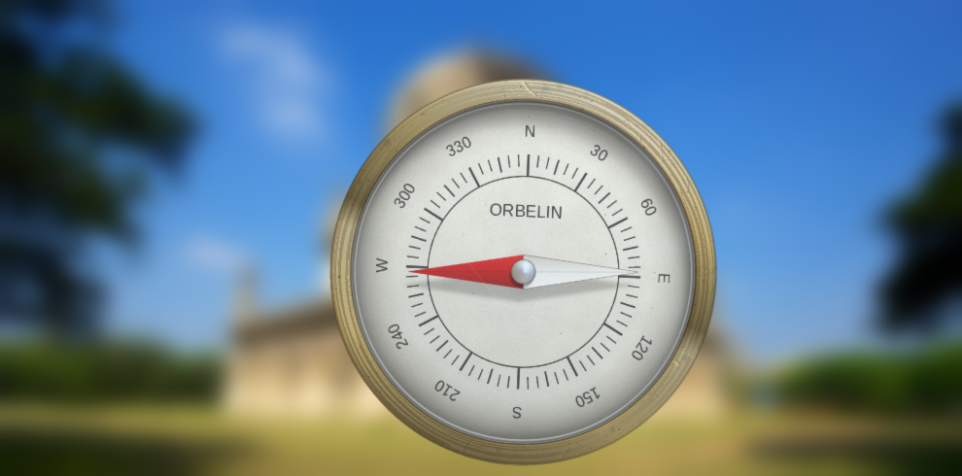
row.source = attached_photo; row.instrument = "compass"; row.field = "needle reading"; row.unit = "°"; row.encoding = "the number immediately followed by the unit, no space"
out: 267.5°
